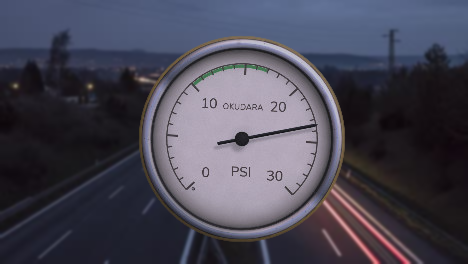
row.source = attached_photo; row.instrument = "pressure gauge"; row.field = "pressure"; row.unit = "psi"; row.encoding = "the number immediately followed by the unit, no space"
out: 23.5psi
